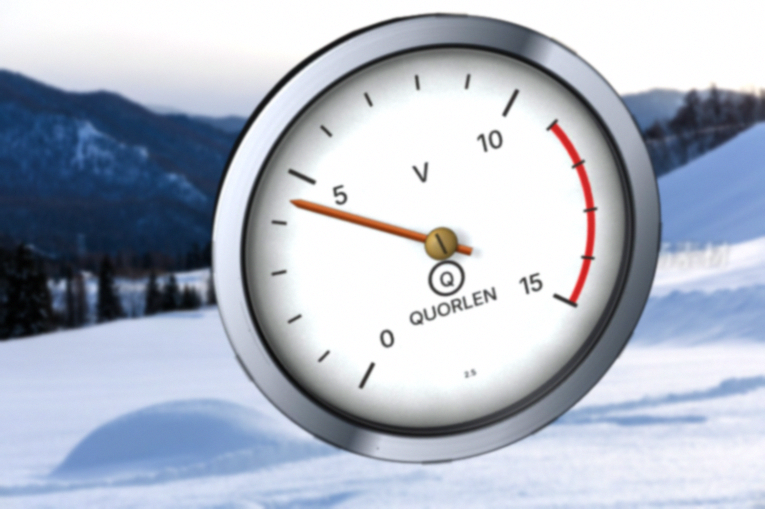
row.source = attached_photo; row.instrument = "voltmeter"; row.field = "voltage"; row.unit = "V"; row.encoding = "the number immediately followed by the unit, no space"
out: 4.5V
